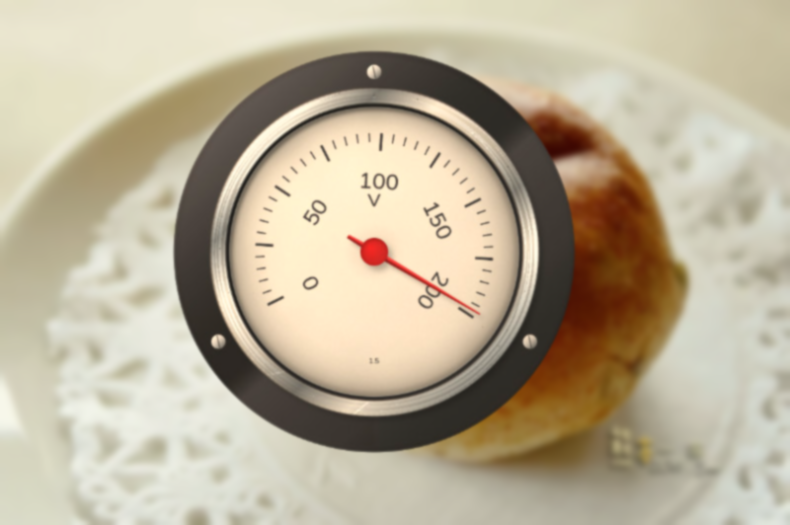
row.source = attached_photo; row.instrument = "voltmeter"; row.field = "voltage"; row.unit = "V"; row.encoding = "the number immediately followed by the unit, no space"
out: 197.5V
